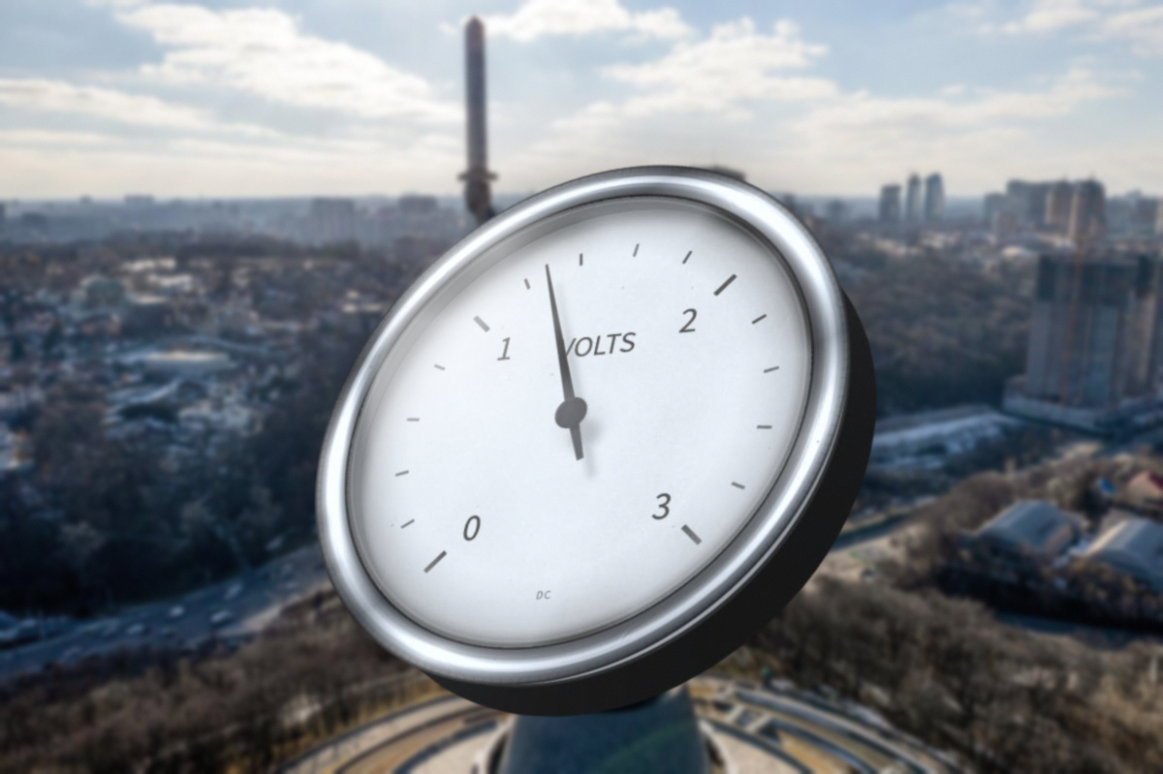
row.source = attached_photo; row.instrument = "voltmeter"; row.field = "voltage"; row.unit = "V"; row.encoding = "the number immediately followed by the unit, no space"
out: 1.3V
